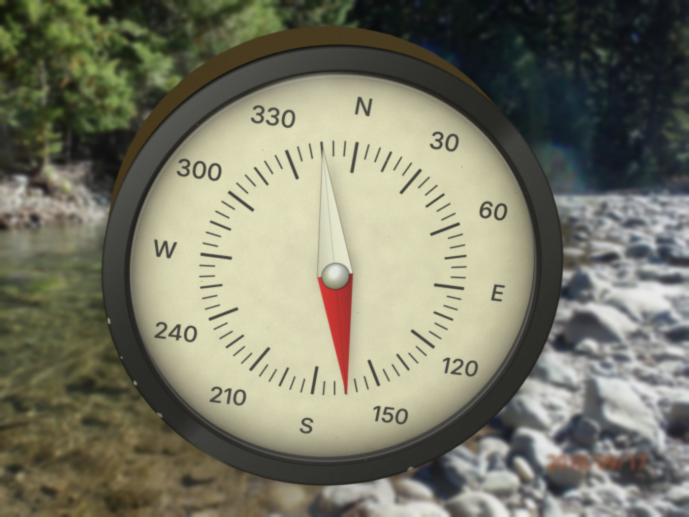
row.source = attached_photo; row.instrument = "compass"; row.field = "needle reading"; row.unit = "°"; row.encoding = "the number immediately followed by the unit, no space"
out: 165°
